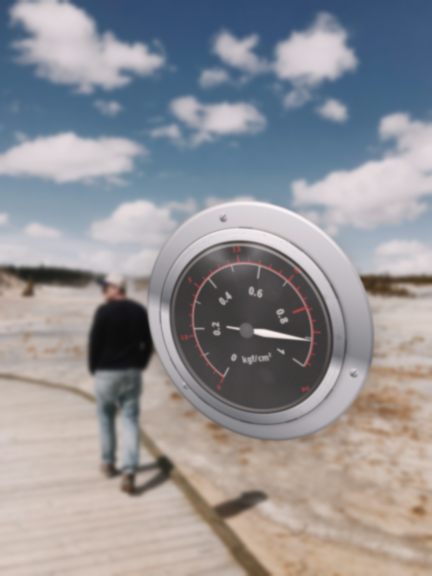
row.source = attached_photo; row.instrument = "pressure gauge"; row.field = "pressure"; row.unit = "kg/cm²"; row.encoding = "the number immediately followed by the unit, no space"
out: 0.9kg/cm²
